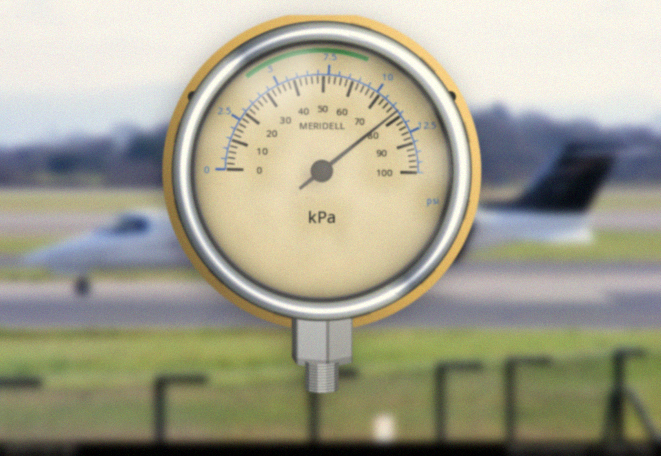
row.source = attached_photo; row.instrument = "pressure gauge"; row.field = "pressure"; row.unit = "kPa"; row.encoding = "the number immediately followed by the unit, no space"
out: 78kPa
